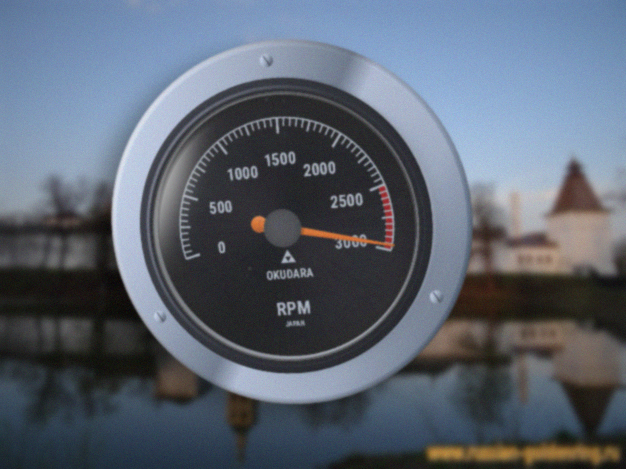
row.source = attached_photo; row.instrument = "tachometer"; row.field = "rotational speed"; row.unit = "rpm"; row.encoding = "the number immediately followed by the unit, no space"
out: 2950rpm
